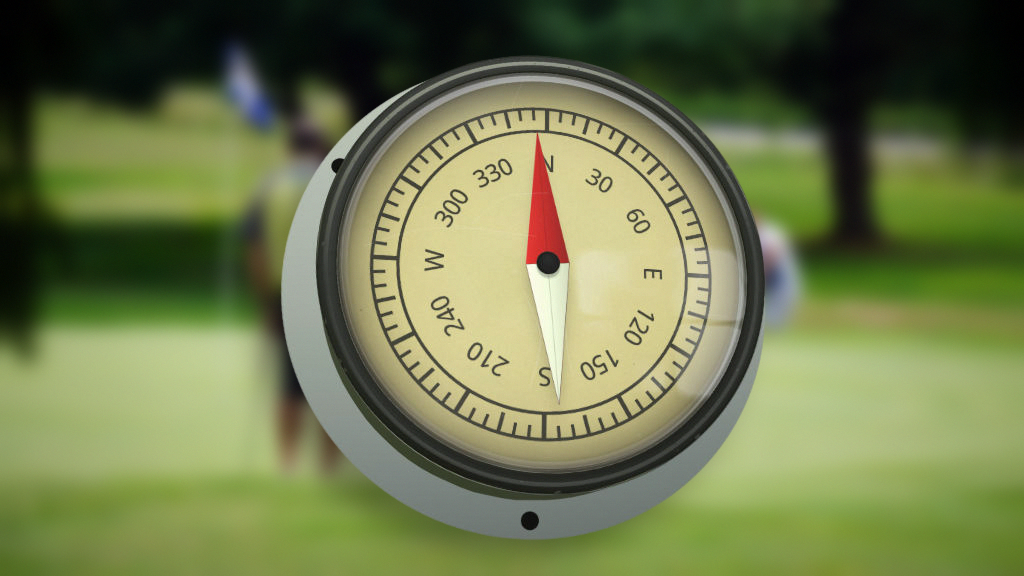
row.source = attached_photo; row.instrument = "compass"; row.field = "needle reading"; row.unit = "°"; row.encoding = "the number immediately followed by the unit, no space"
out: 355°
